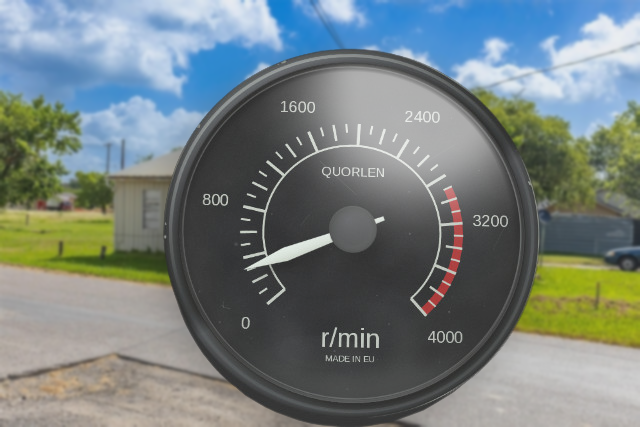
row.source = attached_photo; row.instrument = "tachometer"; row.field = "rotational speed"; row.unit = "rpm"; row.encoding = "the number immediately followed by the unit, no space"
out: 300rpm
